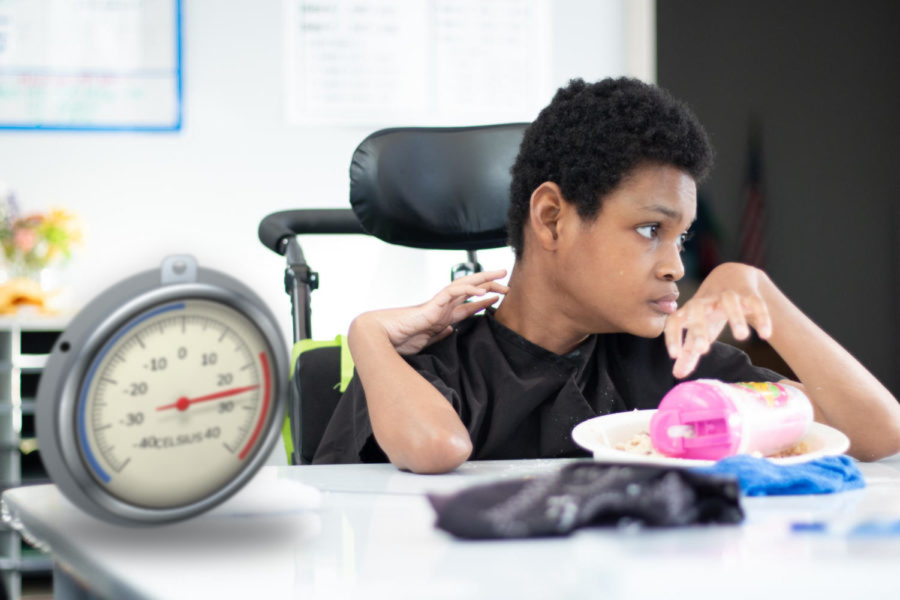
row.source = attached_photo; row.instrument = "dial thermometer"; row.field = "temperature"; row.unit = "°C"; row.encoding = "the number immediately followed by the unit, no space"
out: 25°C
